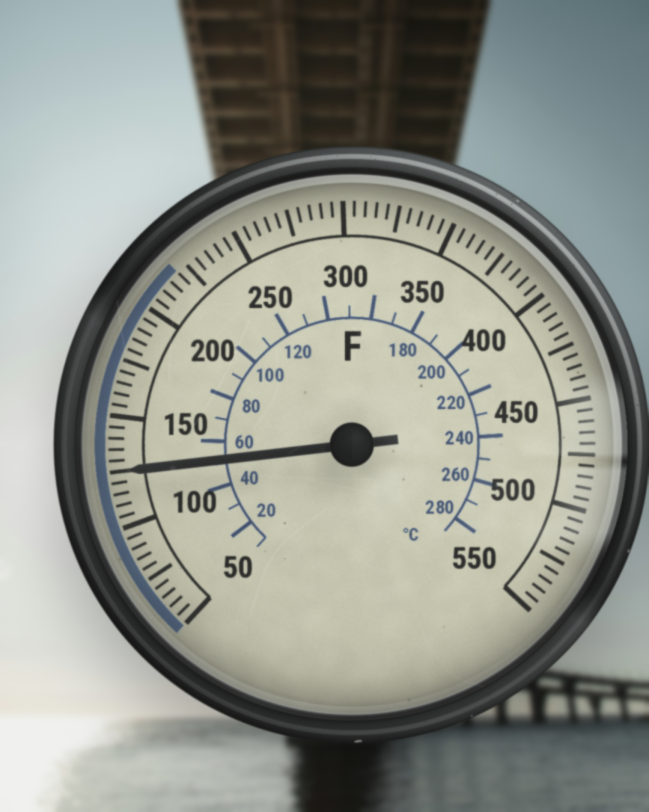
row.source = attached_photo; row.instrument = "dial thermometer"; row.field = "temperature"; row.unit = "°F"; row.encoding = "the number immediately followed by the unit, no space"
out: 125°F
